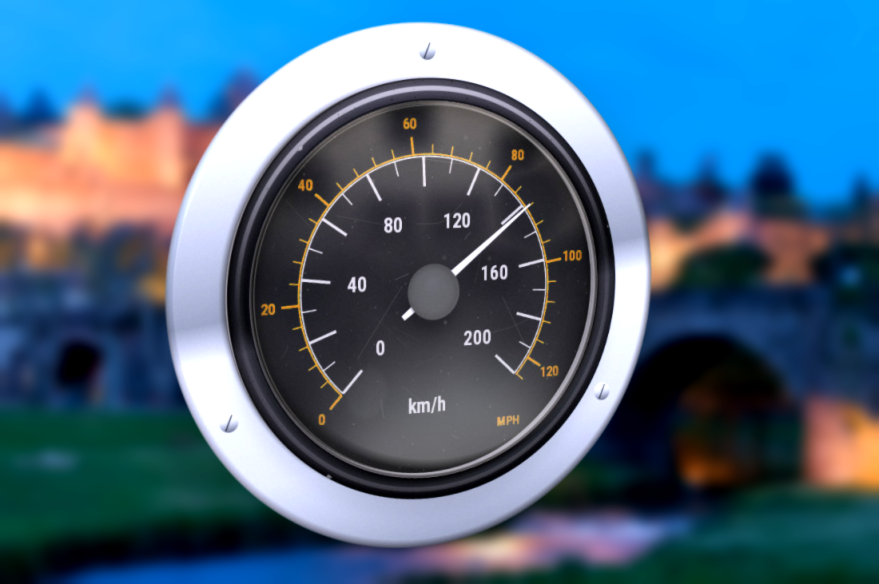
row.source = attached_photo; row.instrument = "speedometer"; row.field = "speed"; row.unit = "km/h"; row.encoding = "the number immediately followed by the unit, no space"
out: 140km/h
